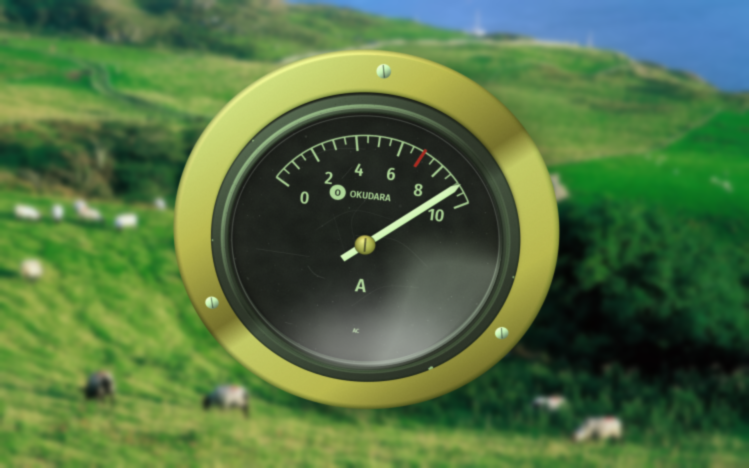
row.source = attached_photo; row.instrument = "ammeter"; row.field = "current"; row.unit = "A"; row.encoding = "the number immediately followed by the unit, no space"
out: 9A
